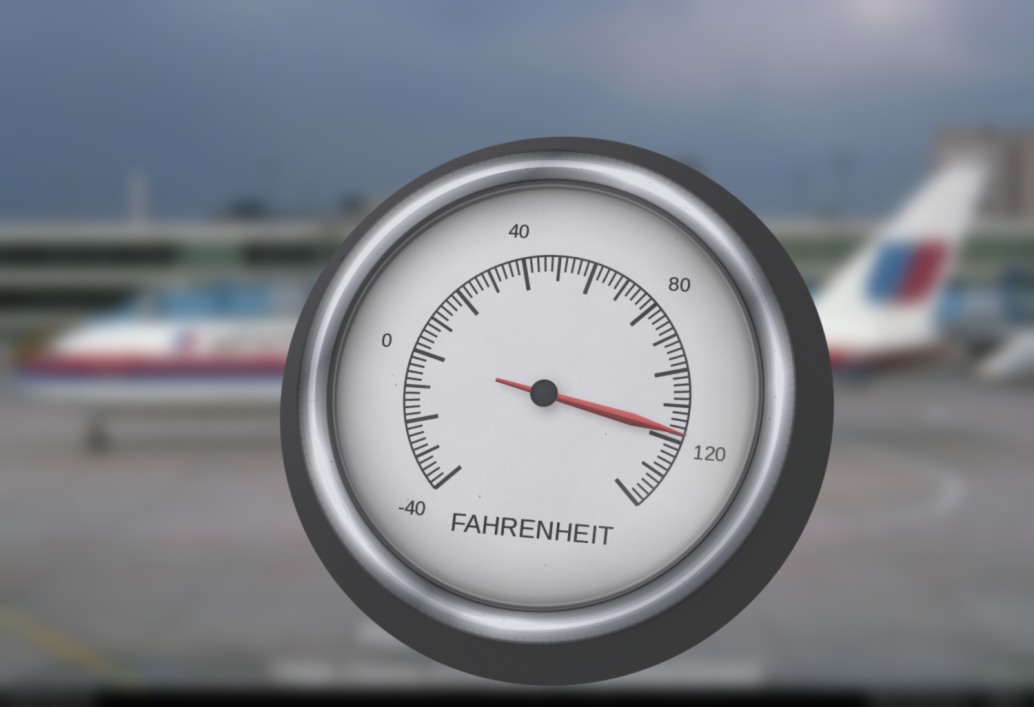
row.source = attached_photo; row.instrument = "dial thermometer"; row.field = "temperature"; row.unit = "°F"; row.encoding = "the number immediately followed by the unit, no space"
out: 118°F
